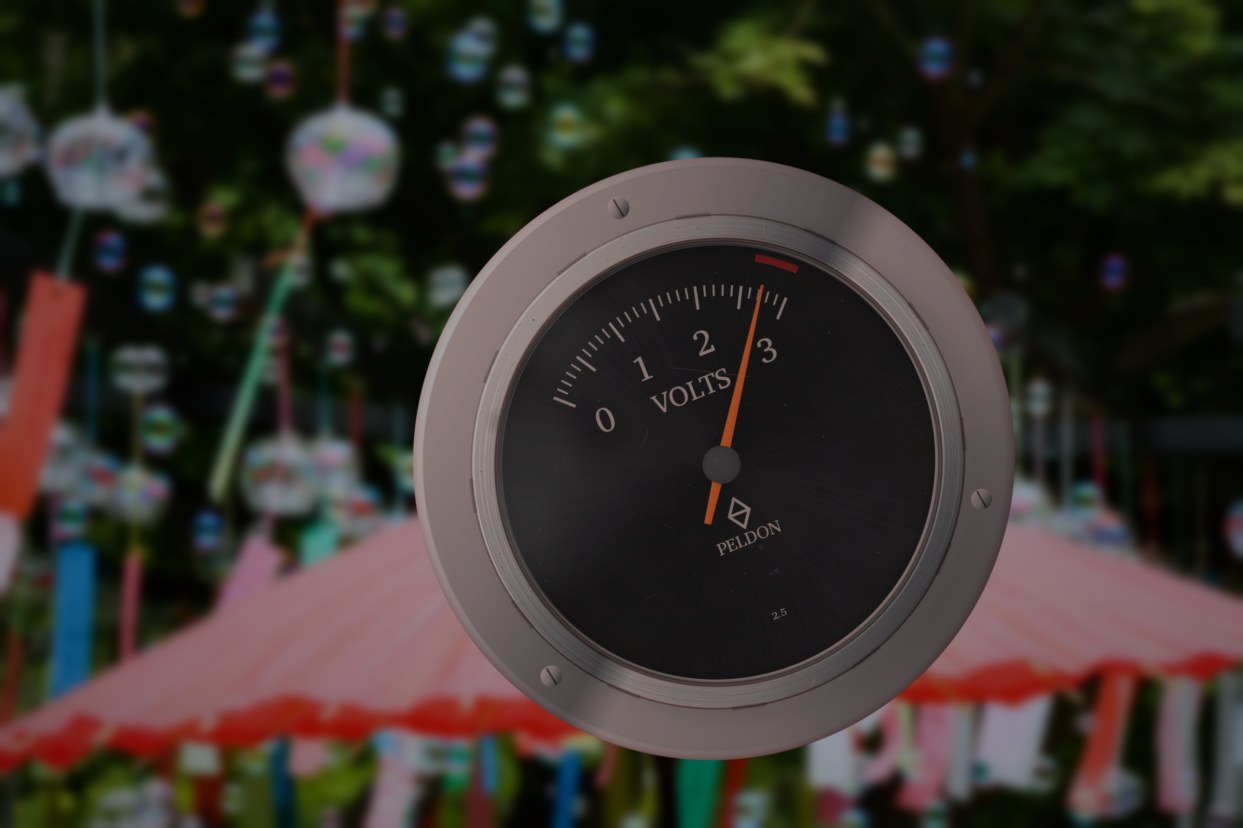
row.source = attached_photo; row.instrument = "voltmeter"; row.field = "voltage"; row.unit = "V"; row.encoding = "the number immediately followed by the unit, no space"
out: 2.7V
